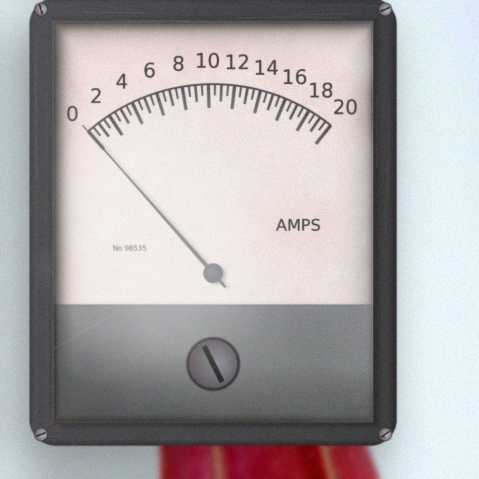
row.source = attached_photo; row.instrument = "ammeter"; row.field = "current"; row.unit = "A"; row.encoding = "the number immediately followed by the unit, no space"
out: 0A
